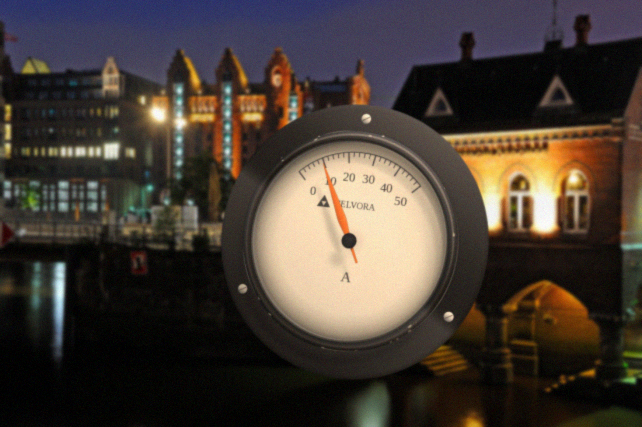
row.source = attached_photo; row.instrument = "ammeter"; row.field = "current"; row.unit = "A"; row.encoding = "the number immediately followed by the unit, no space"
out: 10A
